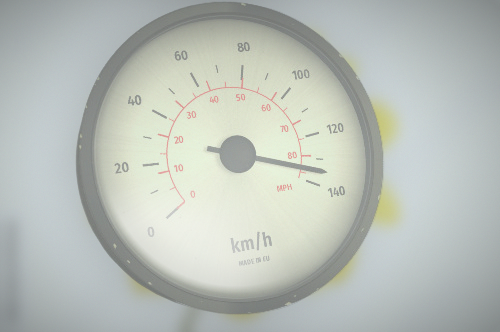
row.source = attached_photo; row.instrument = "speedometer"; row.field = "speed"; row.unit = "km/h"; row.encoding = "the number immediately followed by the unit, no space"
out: 135km/h
